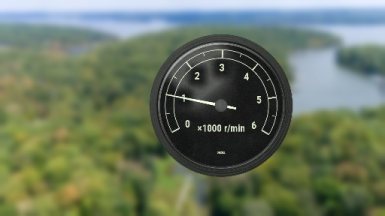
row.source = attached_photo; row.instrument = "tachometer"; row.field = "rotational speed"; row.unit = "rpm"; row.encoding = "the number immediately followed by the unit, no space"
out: 1000rpm
